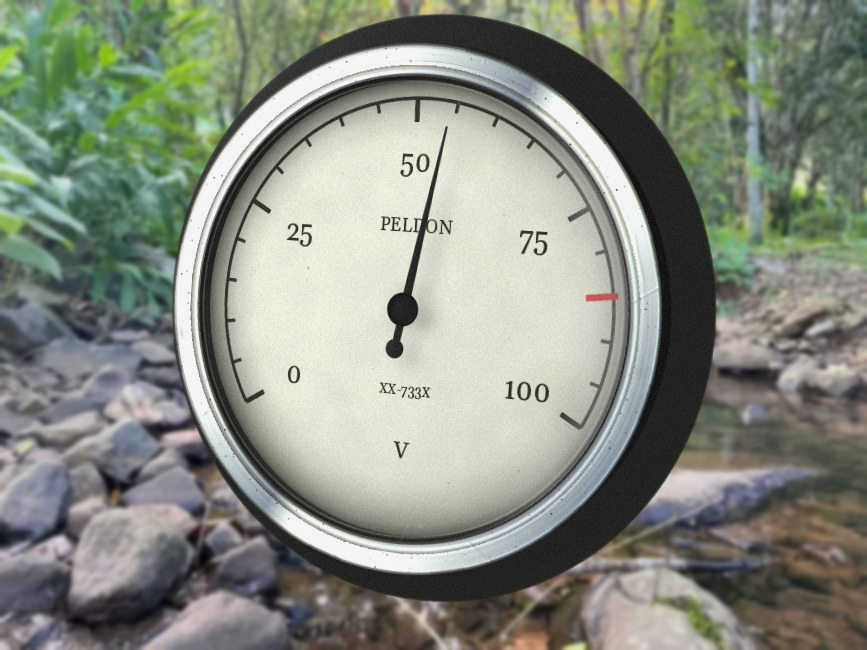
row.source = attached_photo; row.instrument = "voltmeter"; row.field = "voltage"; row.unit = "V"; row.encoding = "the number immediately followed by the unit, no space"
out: 55V
